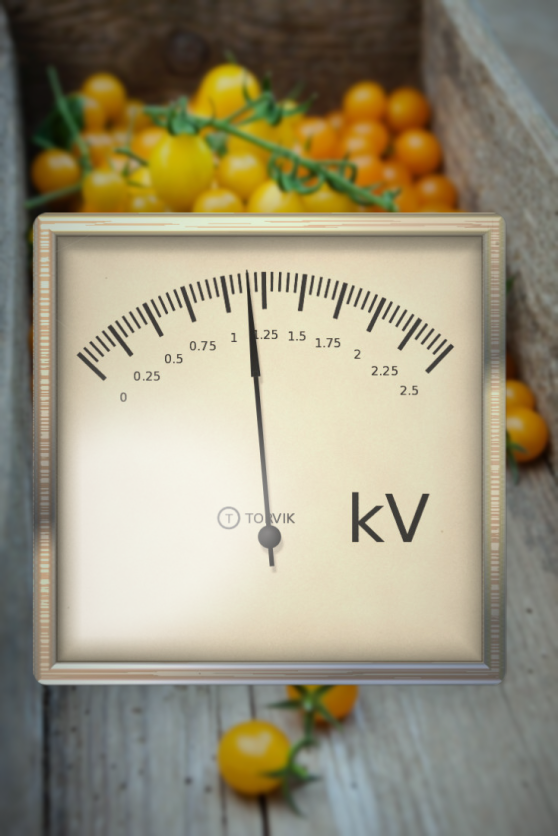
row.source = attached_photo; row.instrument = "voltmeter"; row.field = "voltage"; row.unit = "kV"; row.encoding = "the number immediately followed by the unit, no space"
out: 1.15kV
